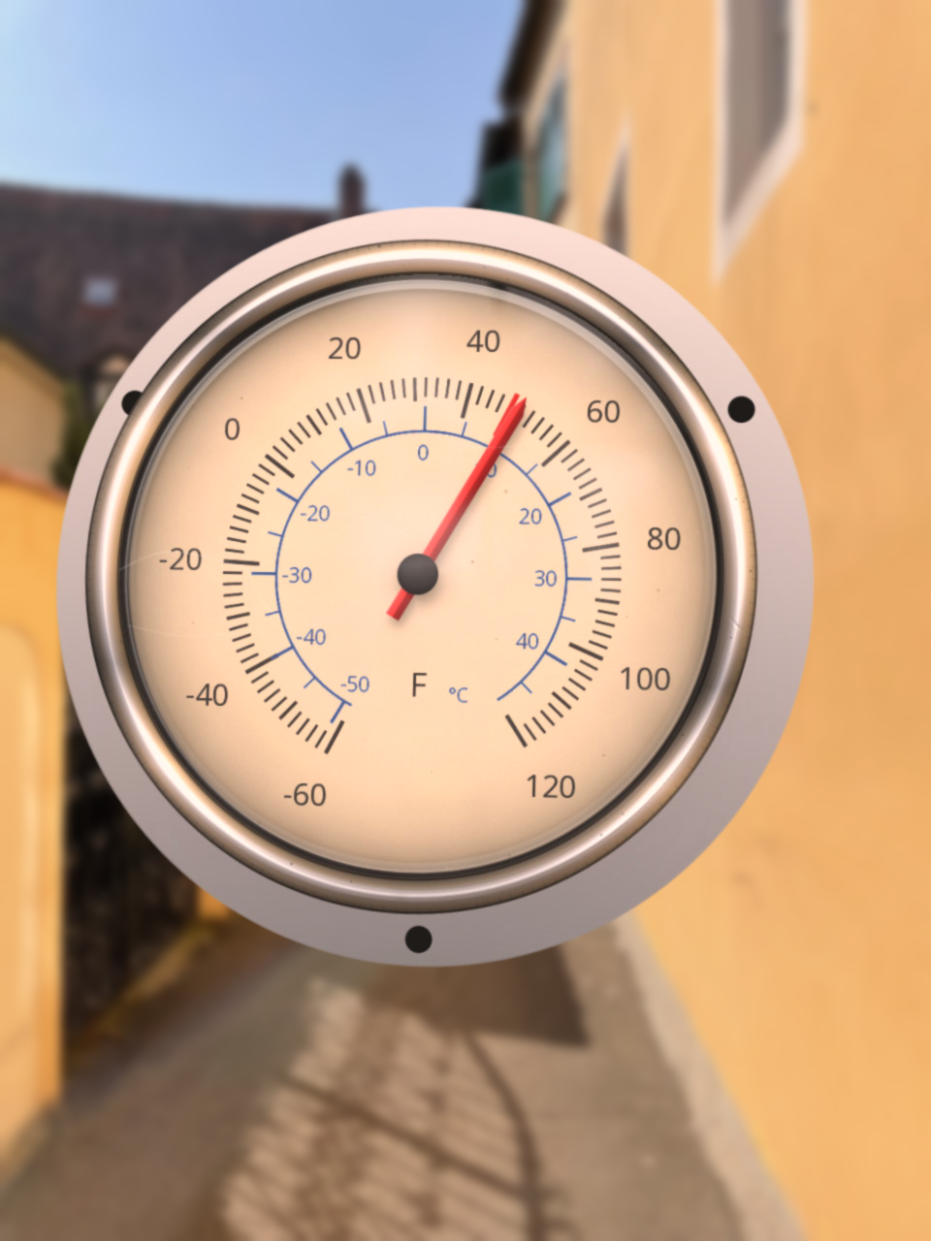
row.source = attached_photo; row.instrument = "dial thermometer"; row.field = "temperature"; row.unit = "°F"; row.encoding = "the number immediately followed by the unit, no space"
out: 50°F
